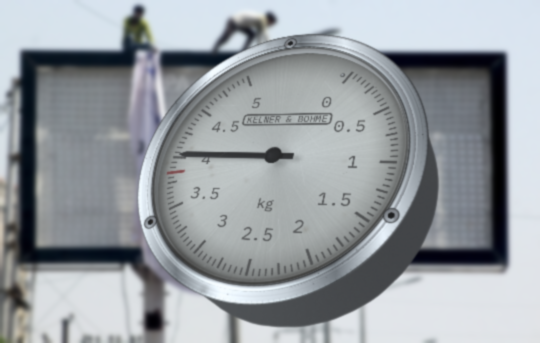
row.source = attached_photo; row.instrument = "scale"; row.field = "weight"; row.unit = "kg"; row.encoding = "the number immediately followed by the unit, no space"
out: 4kg
